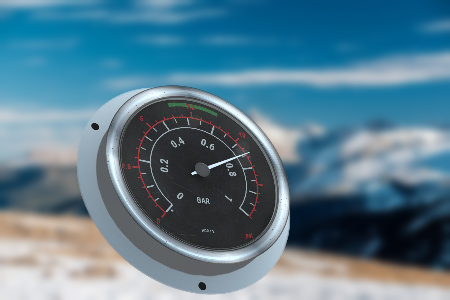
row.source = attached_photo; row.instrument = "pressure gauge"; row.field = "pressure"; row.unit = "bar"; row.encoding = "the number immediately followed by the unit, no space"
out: 0.75bar
